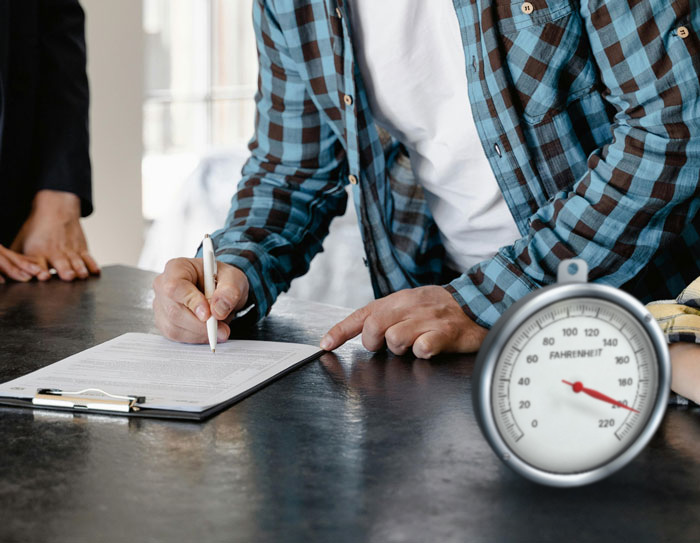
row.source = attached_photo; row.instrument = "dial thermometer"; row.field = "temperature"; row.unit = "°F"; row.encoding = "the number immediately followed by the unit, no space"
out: 200°F
